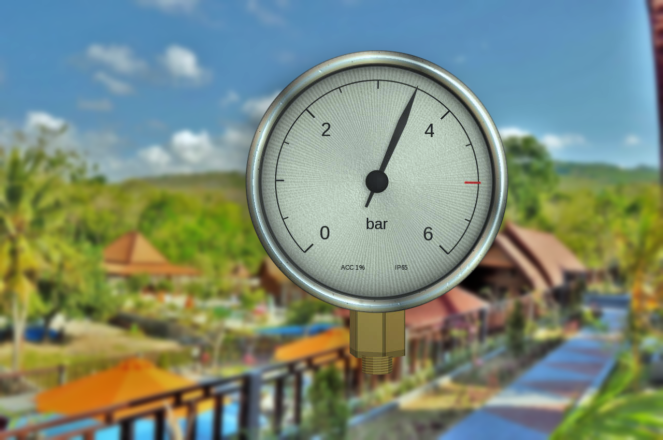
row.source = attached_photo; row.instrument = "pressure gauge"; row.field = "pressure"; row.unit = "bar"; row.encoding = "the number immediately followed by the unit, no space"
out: 3.5bar
